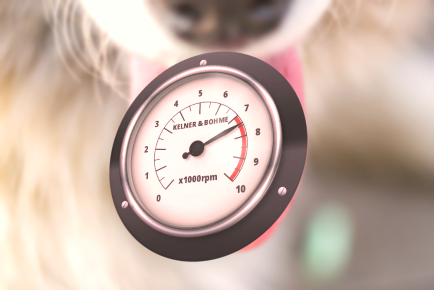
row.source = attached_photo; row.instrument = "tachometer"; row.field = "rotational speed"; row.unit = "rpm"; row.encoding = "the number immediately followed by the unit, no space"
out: 7500rpm
